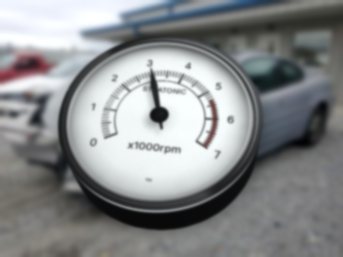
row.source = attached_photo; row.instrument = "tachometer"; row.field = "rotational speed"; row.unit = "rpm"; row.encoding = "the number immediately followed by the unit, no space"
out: 3000rpm
